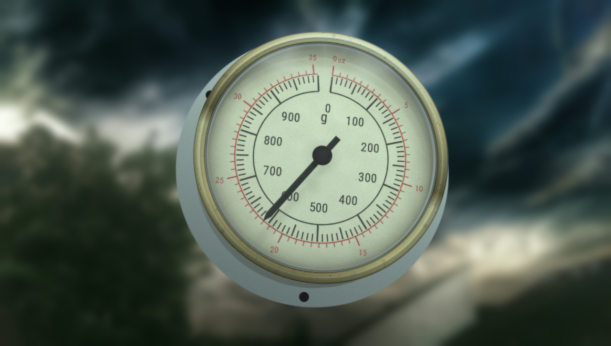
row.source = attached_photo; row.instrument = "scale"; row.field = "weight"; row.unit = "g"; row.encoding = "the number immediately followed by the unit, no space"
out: 610g
